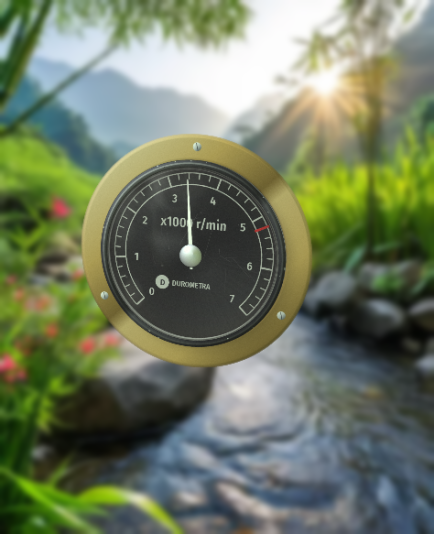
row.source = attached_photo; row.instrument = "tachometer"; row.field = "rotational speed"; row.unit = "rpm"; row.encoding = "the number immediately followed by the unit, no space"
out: 3400rpm
